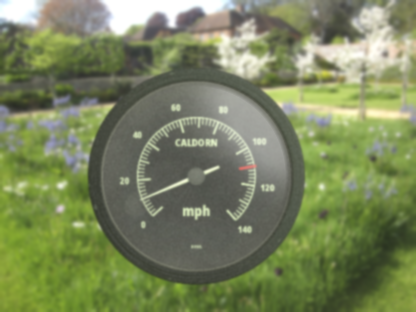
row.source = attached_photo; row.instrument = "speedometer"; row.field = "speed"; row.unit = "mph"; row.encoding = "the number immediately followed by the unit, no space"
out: 10mph
